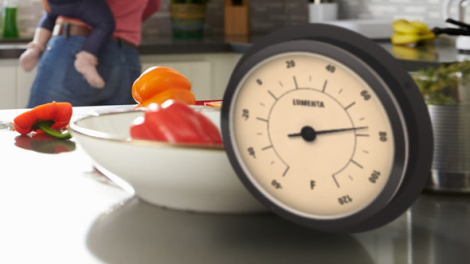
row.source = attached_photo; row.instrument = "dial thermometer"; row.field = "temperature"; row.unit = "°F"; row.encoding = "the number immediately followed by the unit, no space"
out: 75°F
